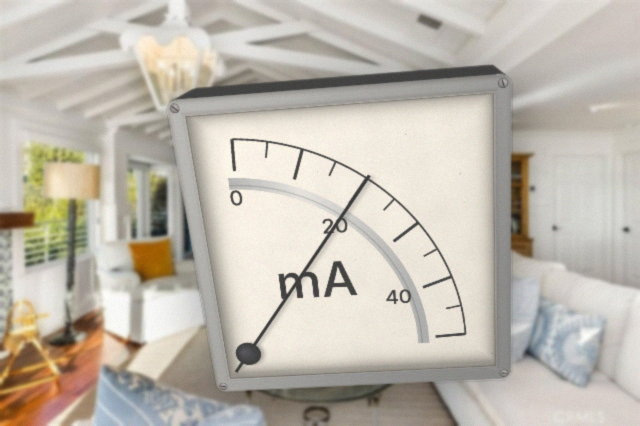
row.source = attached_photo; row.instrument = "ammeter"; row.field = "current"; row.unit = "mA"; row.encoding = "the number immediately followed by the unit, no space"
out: 20mA
